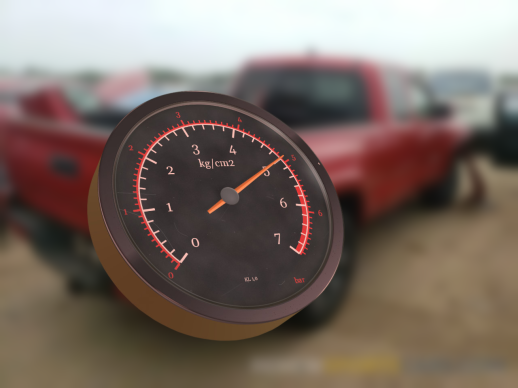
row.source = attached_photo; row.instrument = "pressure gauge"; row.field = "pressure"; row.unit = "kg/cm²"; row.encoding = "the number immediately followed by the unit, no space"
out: 5kg/cm²
